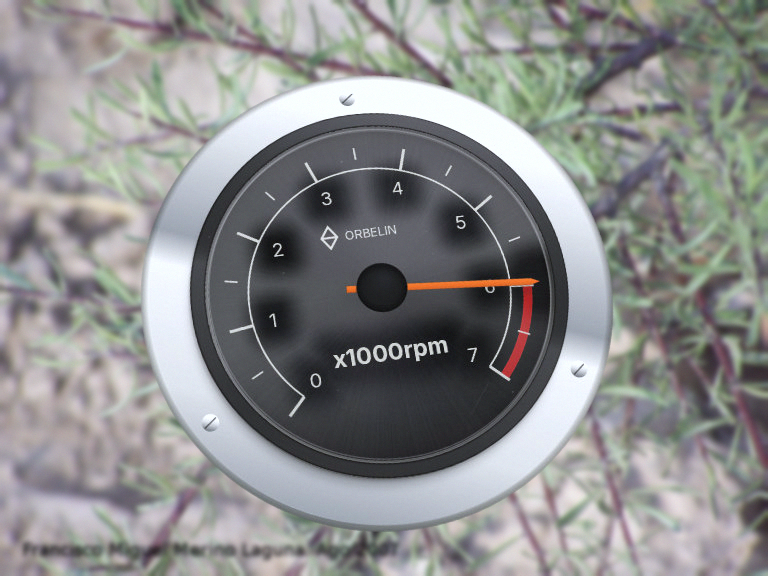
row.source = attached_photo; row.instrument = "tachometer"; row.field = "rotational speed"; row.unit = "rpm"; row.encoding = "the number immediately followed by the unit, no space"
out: 6000rpm
